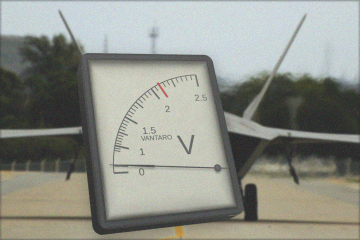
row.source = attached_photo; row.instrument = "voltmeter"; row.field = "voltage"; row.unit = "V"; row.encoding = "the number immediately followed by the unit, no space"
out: 0.5V
